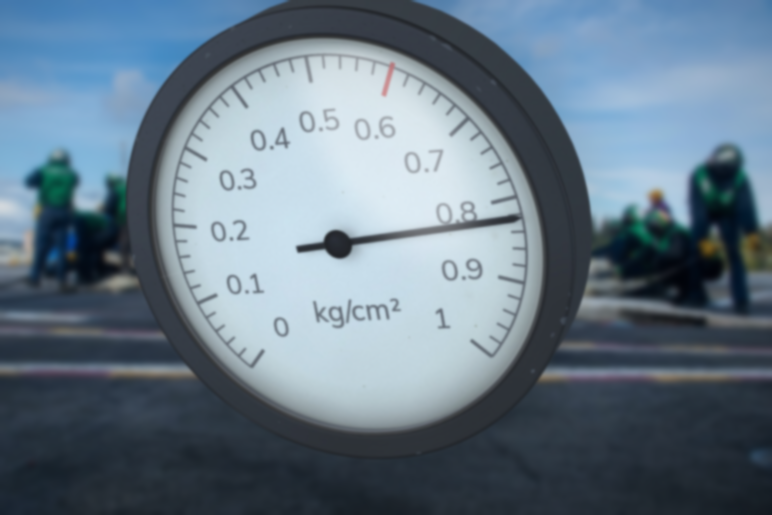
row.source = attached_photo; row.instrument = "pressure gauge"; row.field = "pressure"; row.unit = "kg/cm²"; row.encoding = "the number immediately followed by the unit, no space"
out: 0.82kg/cm²
